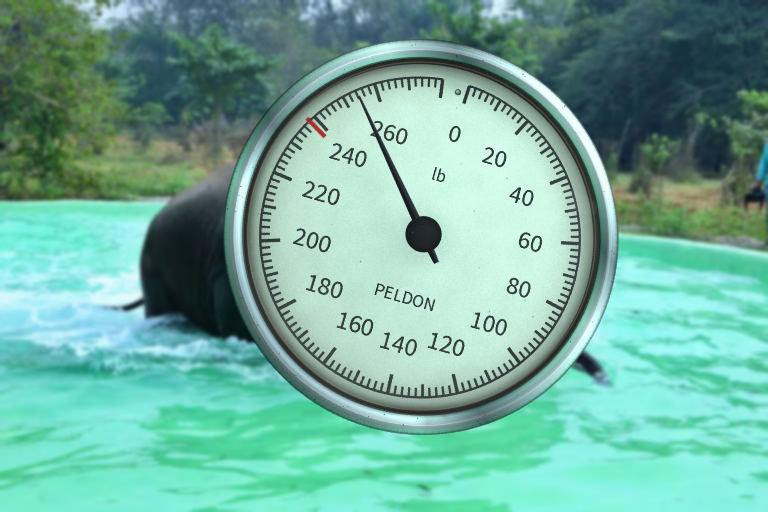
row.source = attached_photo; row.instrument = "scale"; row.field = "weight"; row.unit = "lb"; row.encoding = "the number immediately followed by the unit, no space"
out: 254lb
